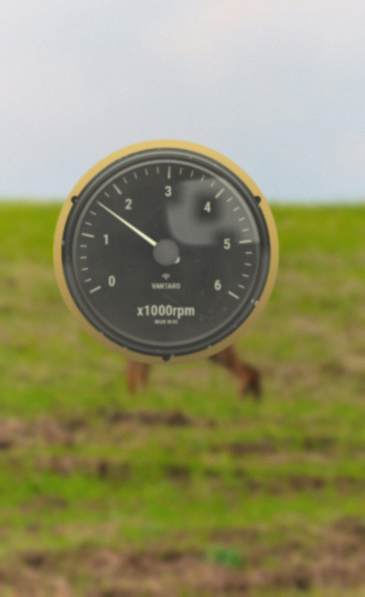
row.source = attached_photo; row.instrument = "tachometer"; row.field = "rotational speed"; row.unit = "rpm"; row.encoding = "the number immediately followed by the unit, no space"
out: 1600rpm
